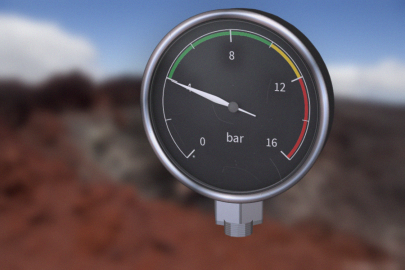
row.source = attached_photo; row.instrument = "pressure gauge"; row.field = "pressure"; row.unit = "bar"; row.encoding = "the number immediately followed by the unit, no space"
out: 4bar
